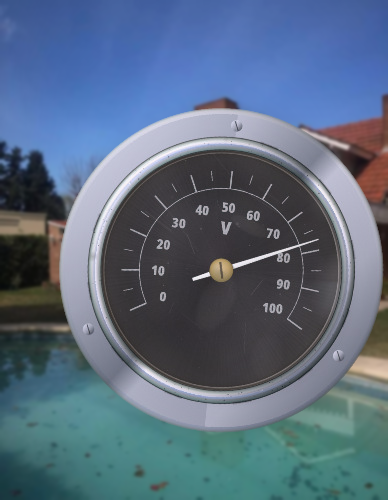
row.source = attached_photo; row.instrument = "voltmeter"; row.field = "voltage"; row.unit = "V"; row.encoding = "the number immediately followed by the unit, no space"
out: 77.5V
